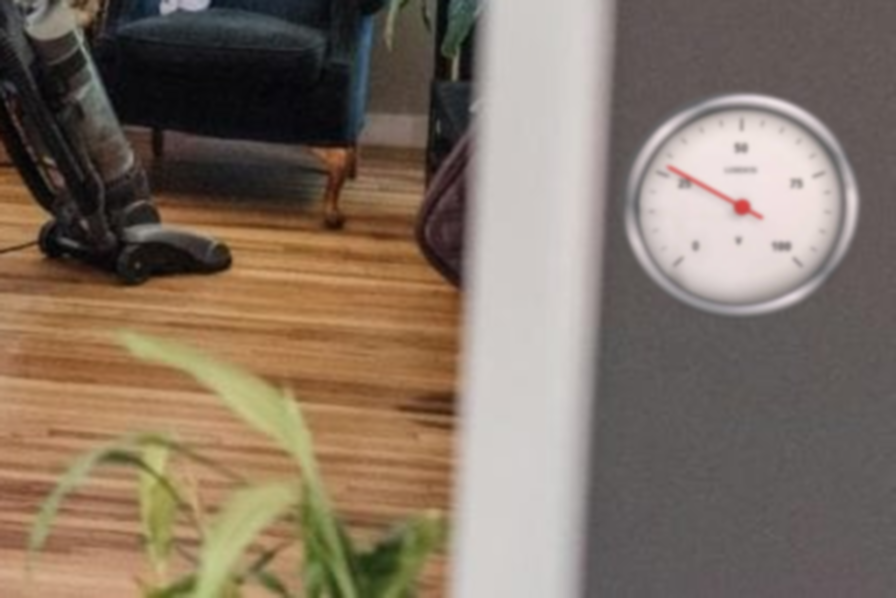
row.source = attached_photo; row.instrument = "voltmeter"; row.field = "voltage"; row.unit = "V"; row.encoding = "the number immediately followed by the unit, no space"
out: 27.5V
